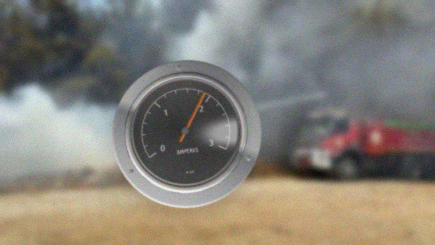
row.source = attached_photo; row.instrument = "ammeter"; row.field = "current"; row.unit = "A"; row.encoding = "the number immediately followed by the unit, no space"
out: 1.9A
